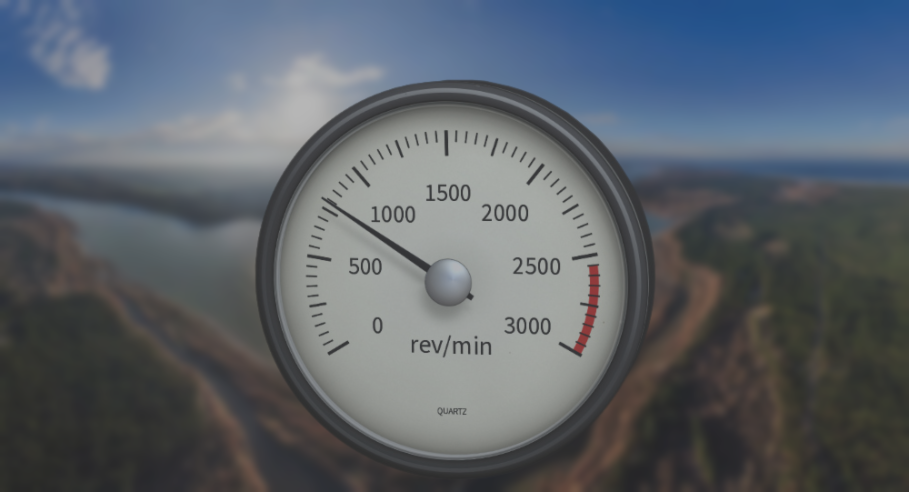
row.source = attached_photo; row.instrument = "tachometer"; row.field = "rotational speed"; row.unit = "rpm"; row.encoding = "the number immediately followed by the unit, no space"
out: 800rpm
